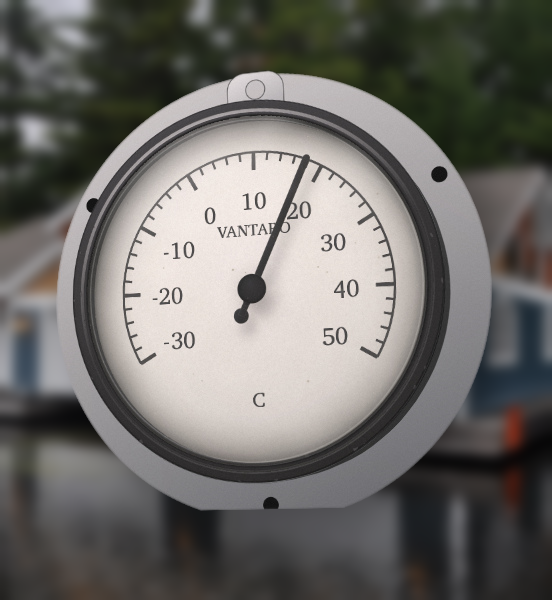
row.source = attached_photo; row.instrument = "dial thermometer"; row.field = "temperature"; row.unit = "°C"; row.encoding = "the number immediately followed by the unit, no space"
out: 18°C
